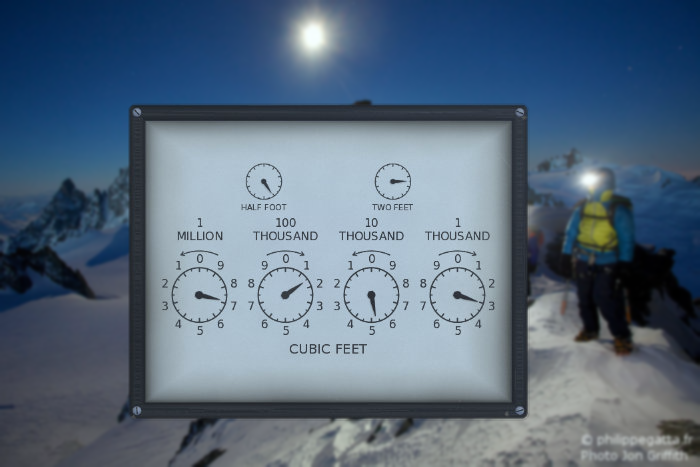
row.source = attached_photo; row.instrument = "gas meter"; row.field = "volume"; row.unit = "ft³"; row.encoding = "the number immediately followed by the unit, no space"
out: 715300ft³
